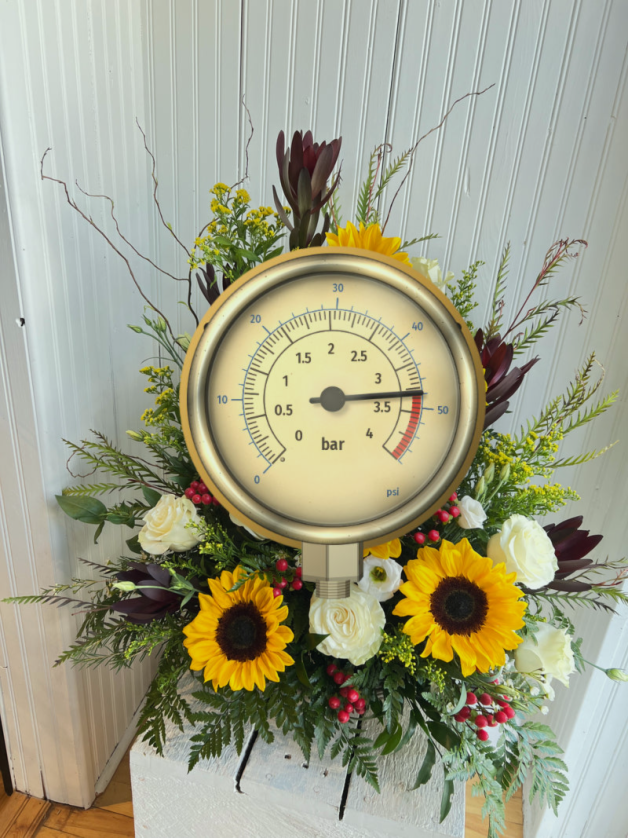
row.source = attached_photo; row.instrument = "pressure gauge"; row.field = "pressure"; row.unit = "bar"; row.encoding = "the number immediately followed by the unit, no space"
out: 3.3bar
